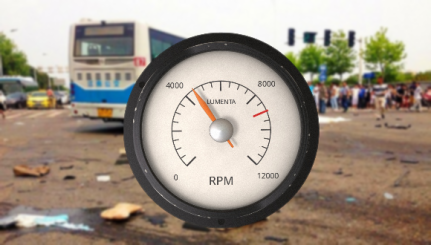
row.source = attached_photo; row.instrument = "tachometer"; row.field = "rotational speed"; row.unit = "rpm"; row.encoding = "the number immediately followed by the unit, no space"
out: 4500rpm
